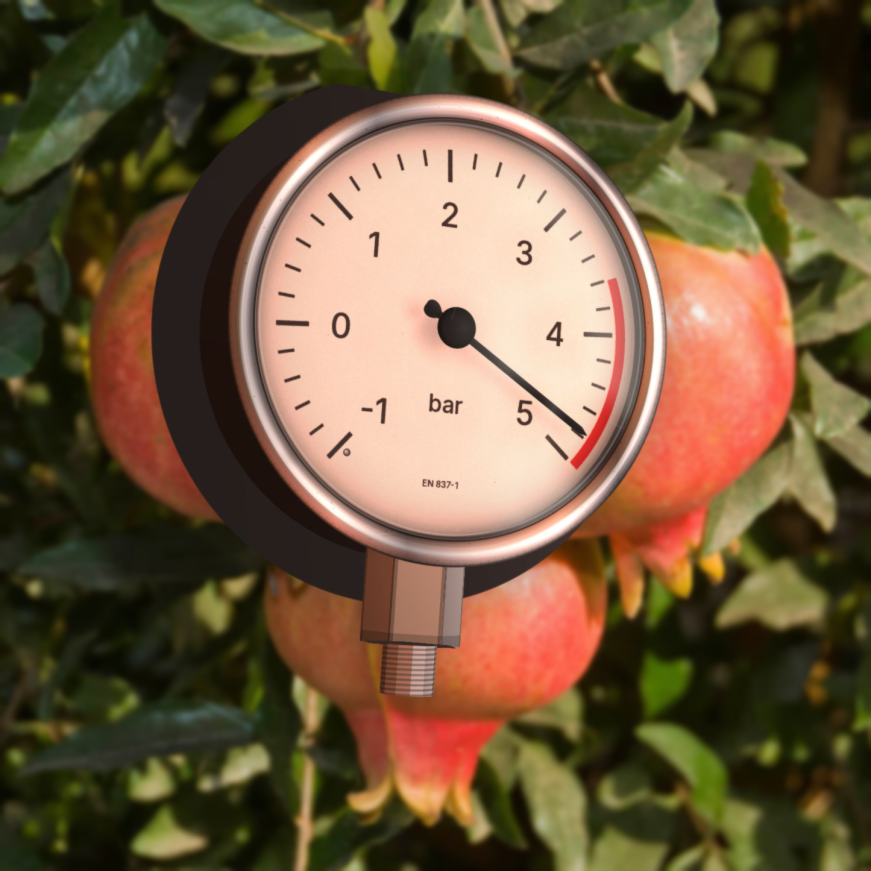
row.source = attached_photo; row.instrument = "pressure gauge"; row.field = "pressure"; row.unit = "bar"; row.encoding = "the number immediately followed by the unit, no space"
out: 4.8bar
